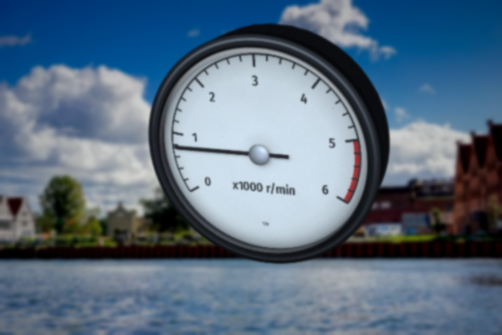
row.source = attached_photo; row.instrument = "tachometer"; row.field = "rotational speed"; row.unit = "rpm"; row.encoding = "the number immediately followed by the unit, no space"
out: 800rpm
